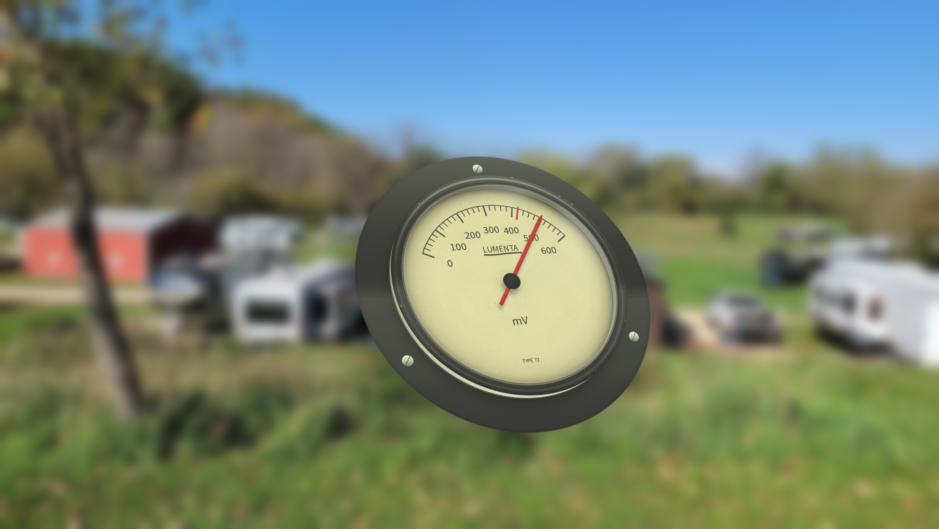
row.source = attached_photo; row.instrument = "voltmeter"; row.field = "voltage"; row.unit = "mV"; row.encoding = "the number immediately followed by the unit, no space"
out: 500mV
